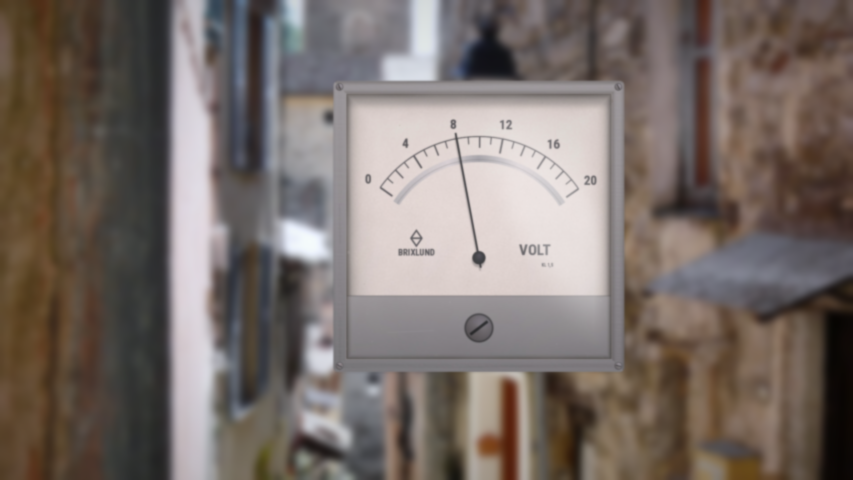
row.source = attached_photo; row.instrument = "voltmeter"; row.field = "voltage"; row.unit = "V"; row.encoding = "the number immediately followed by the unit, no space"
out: 8V
